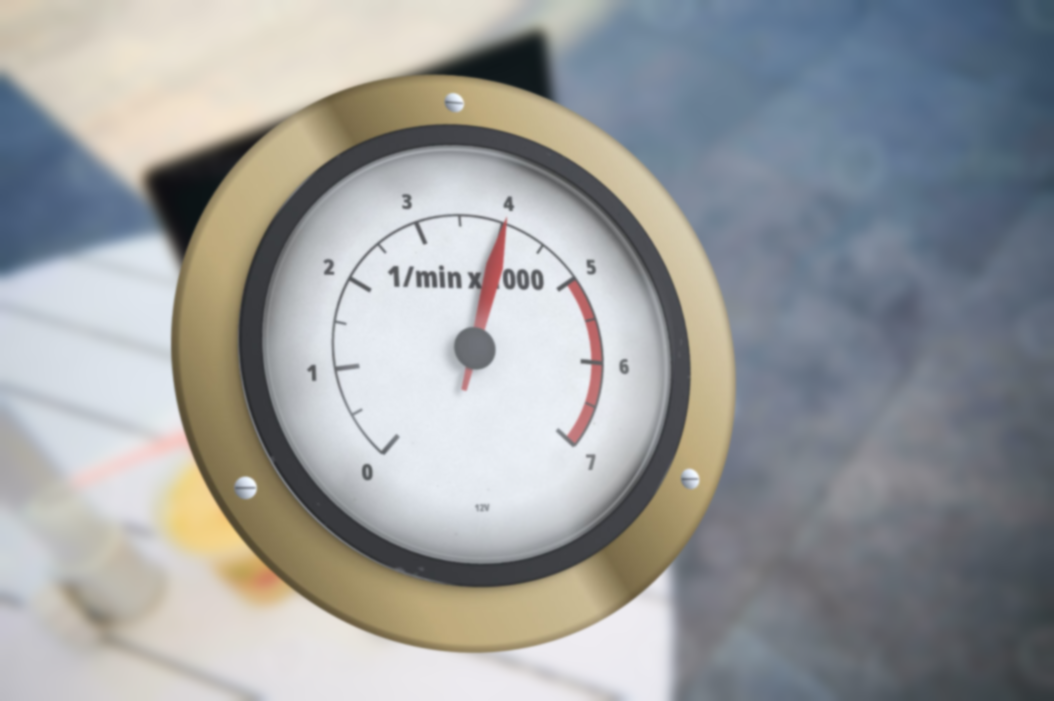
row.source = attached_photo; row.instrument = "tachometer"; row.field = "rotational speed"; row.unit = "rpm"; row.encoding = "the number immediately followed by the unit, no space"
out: 4000rpm
